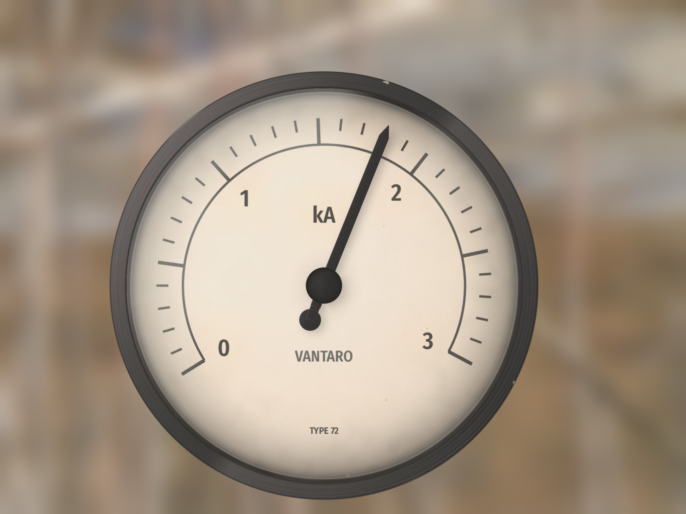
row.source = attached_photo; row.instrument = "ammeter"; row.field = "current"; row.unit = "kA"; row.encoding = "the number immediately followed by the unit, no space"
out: 1.8kA
